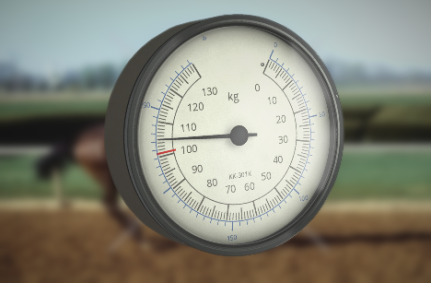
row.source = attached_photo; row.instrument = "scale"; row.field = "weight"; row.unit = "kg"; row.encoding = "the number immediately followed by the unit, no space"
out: 105kg
